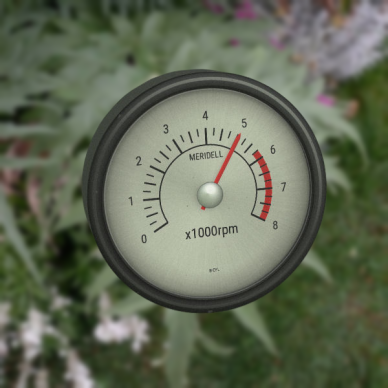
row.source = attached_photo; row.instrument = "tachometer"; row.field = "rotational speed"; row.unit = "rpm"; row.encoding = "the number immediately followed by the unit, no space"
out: 5000rpm
